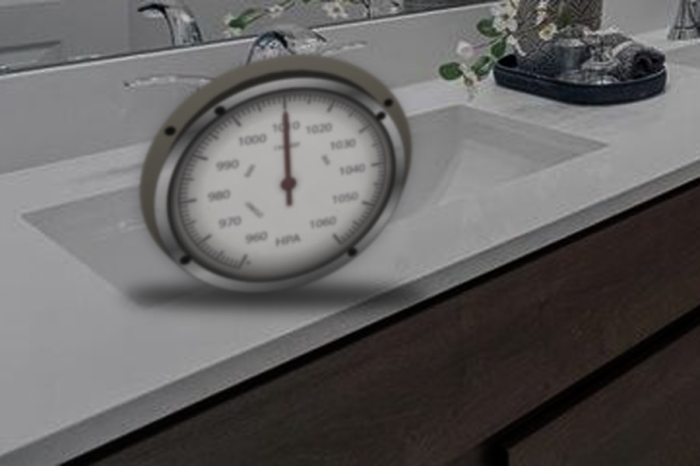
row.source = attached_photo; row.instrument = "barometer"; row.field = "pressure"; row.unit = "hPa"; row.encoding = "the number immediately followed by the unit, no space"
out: 1010hPa
